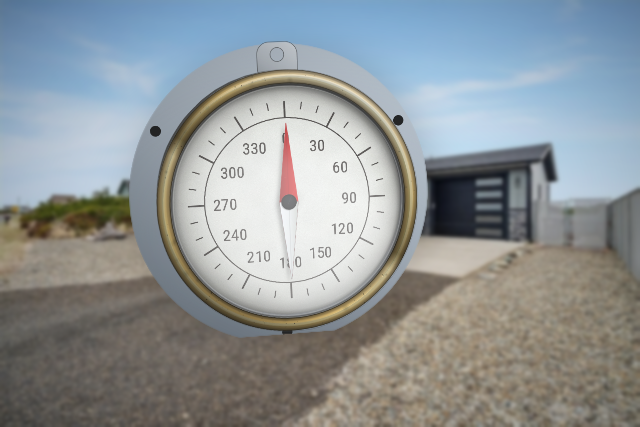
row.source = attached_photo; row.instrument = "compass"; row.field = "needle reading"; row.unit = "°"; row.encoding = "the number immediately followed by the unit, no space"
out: 0°
